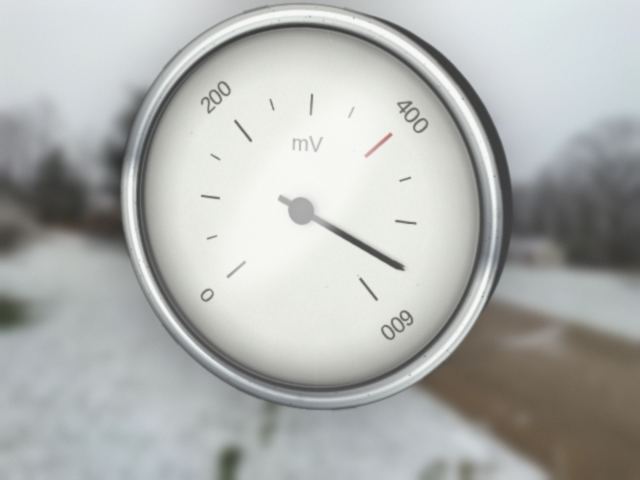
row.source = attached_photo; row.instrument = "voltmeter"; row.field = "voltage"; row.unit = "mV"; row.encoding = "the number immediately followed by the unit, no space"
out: 550mV
